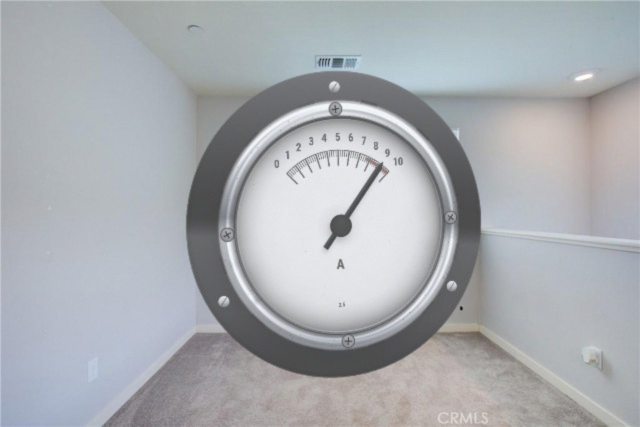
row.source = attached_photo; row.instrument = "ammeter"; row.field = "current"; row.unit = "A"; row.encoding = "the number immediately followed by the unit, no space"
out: 9A
